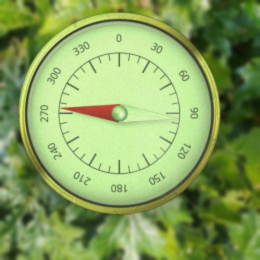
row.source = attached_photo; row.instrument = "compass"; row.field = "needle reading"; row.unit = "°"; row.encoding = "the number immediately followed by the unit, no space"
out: 275°
